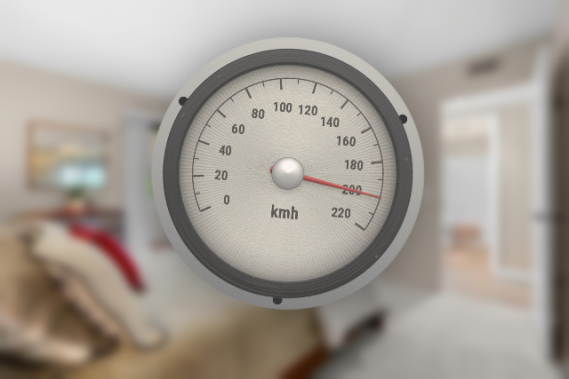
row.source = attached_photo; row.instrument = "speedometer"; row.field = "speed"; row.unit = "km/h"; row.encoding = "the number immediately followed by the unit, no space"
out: 200km/h
